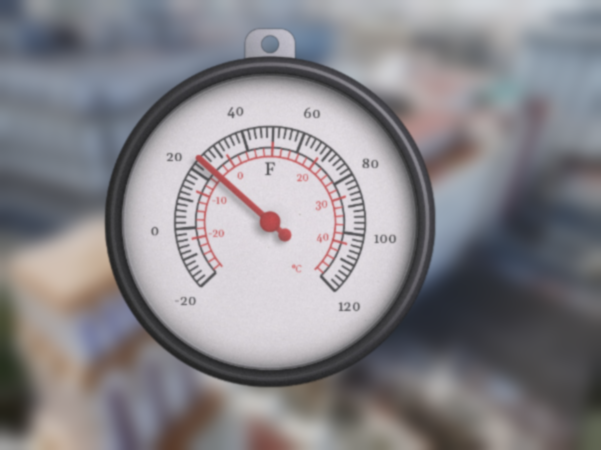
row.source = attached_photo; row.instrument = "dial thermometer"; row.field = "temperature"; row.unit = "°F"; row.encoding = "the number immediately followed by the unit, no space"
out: 24°F
